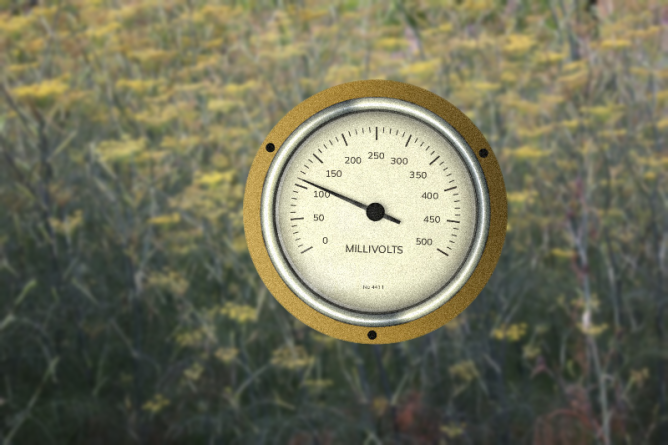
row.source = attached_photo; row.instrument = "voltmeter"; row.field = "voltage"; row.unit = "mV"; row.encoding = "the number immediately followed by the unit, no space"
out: 110mV
